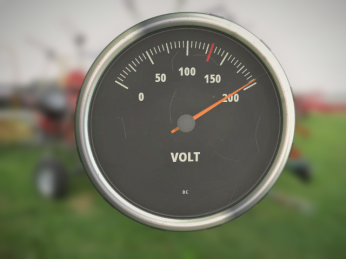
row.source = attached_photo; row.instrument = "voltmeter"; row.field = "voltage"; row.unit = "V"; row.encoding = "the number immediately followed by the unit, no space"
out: 195V
